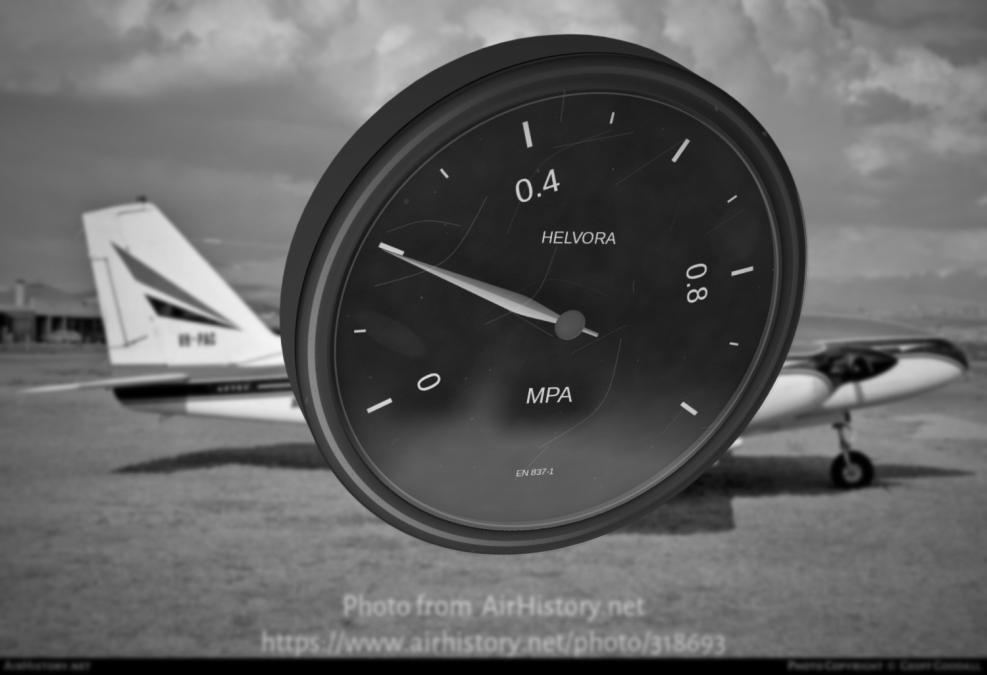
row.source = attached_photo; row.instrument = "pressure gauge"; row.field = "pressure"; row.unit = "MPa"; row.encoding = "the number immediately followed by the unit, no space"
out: 0.2MPa
